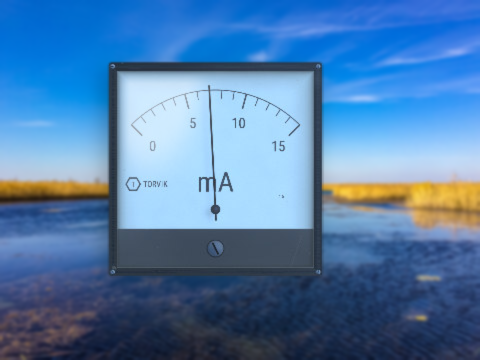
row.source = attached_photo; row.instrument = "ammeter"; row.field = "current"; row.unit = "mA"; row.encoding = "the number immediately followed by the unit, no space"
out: 7mA
